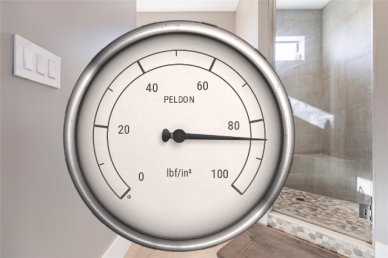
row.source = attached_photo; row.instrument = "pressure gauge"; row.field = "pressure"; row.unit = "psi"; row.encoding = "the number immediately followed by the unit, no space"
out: 85psi
